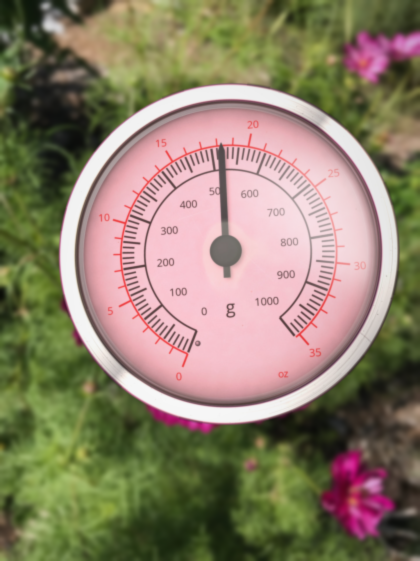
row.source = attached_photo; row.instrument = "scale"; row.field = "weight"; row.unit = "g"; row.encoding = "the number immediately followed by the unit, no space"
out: 520g
